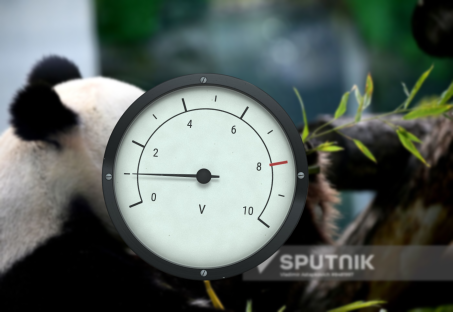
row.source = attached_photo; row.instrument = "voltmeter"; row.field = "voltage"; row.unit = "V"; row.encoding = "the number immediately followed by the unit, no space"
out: 1V
